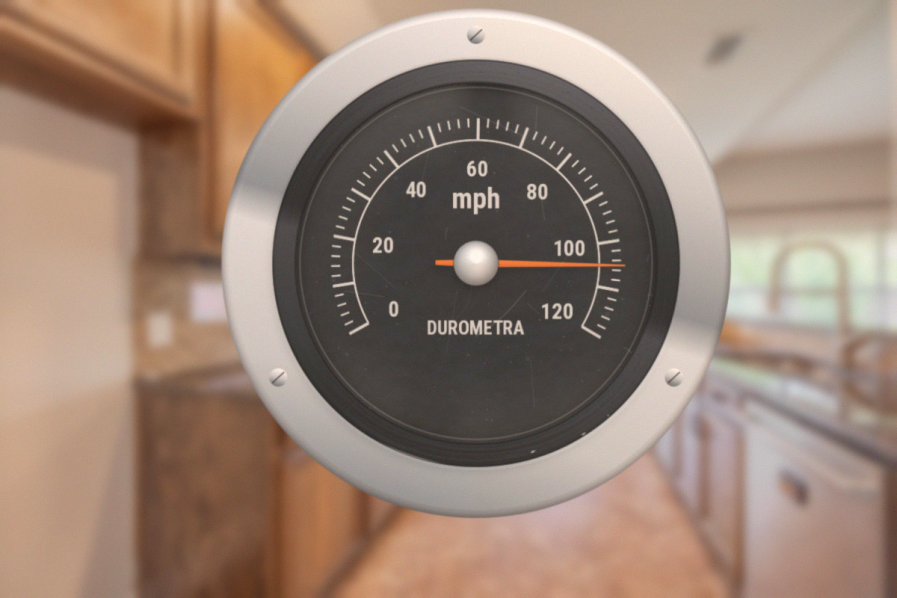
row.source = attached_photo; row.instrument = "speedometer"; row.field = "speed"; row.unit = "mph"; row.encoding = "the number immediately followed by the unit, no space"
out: 105mph
